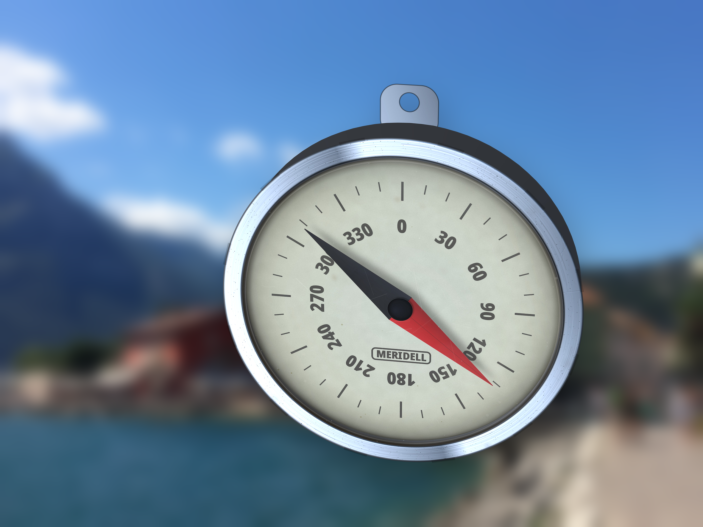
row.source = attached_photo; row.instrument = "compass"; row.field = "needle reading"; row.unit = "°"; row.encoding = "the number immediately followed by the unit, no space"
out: 130°
